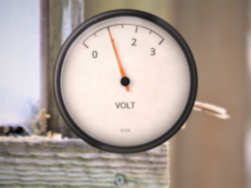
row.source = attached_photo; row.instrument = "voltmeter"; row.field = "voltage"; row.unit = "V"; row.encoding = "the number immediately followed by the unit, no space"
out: 1V
